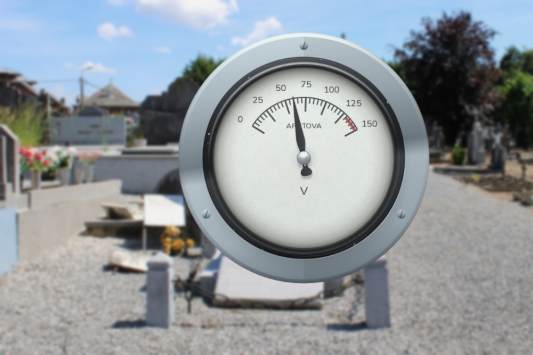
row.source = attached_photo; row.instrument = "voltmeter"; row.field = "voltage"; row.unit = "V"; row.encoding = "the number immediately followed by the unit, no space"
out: 60V
